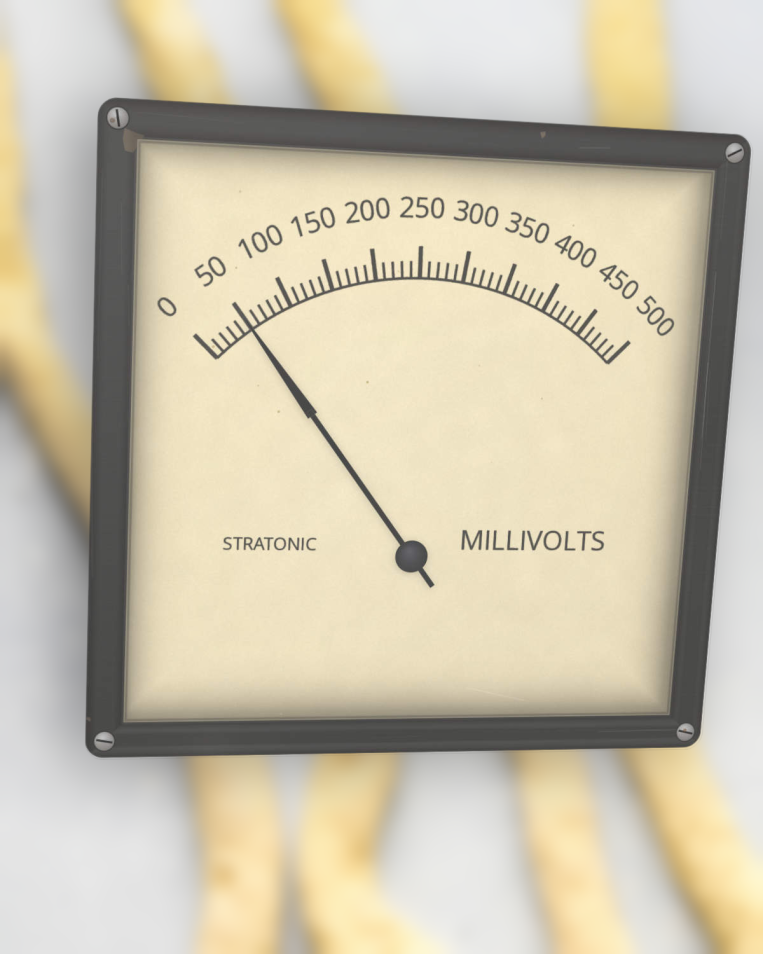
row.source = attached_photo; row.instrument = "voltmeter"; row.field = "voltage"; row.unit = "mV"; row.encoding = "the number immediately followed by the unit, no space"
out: 50mV
